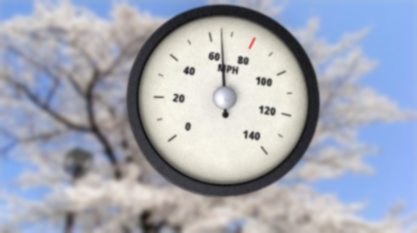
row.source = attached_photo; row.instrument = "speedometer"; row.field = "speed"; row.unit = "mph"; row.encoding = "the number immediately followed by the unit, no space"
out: 65mph
